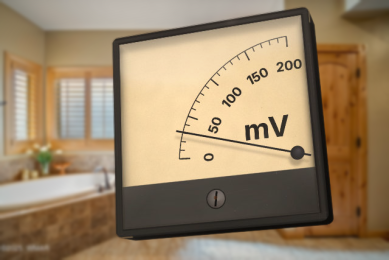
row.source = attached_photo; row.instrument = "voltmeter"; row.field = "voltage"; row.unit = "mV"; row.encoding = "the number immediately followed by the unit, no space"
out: 30mV
